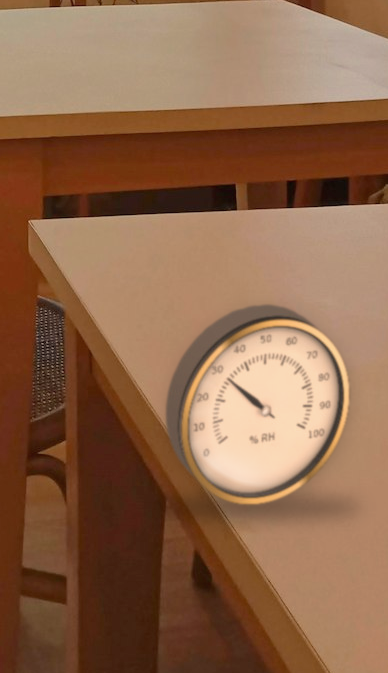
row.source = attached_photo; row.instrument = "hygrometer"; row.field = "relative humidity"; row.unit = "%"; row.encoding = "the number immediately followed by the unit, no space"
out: 30%
